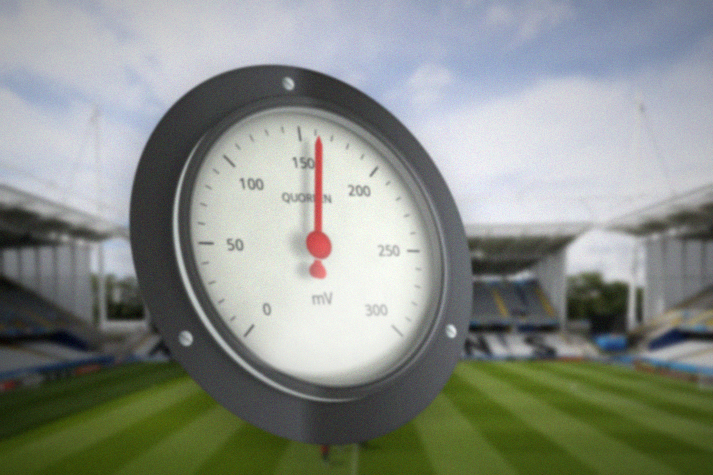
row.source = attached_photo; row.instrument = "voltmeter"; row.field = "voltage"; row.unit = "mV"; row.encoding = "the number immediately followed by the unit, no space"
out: 160mV
